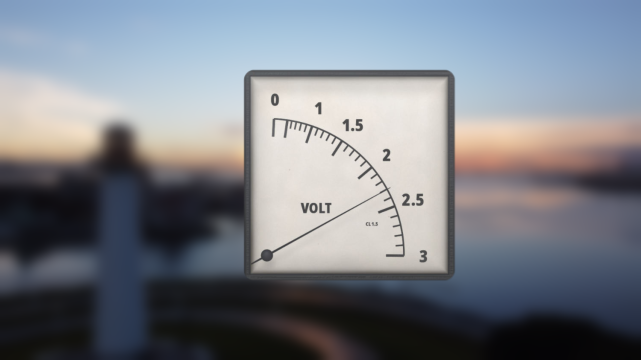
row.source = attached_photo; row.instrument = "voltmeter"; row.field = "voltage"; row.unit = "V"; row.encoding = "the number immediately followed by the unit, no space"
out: 2.3V
